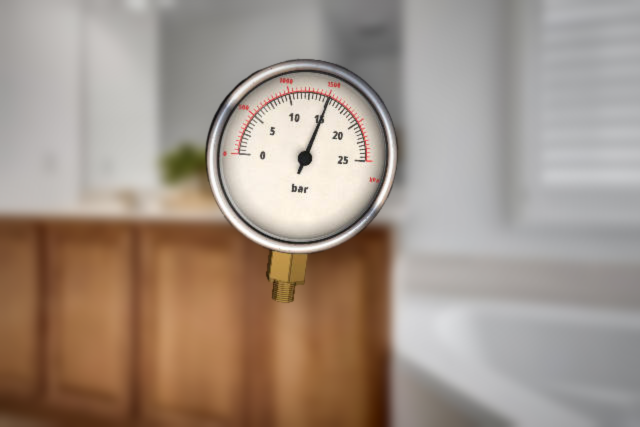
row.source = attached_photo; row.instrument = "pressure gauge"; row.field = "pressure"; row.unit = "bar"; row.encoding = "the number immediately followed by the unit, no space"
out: 15bar
